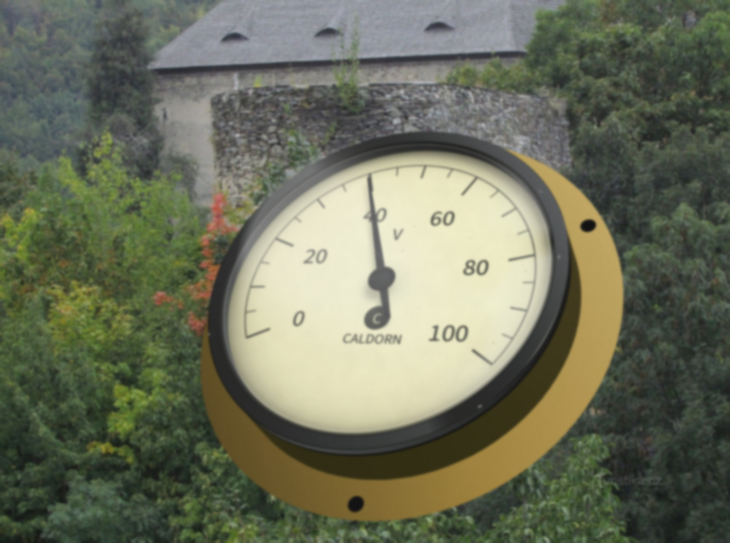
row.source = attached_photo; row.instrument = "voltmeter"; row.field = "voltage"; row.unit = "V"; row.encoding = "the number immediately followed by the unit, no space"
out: 40V
